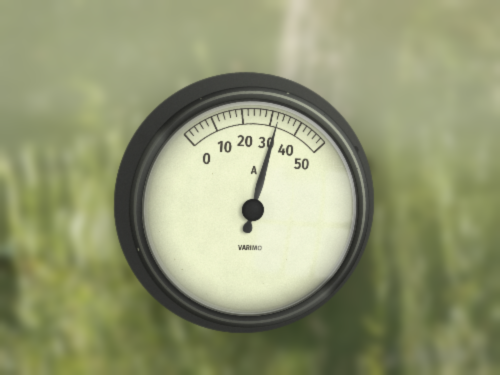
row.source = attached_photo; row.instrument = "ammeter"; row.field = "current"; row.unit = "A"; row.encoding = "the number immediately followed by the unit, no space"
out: 32A
